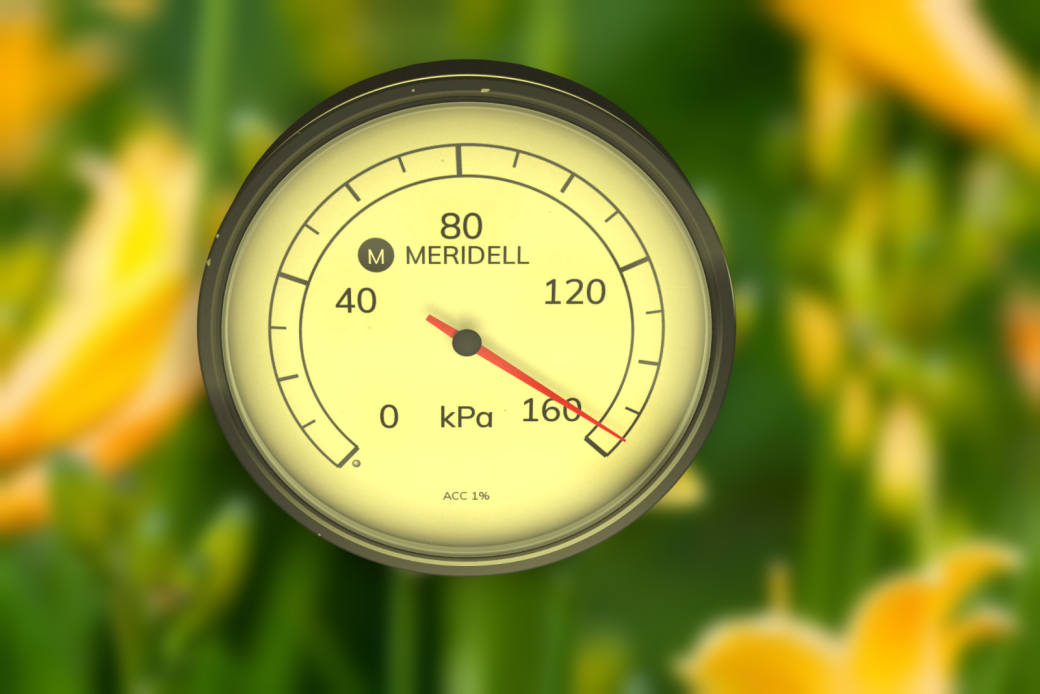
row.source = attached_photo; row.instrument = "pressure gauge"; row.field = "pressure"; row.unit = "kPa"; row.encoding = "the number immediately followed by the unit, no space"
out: 155kPa
